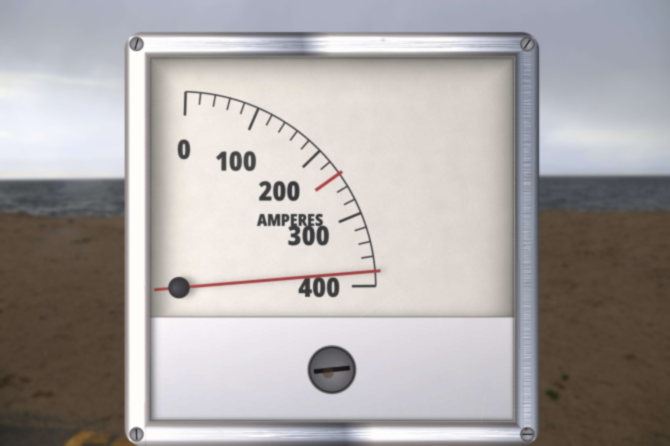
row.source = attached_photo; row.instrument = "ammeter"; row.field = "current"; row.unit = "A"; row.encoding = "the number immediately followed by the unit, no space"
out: 380A
